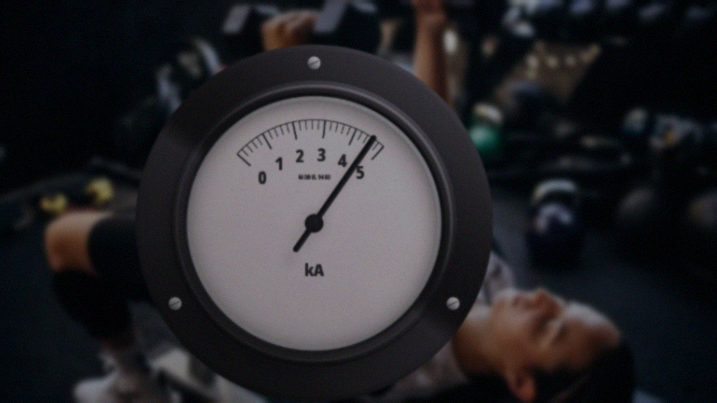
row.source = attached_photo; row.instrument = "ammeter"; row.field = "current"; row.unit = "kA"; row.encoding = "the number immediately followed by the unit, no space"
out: 4.6kA
